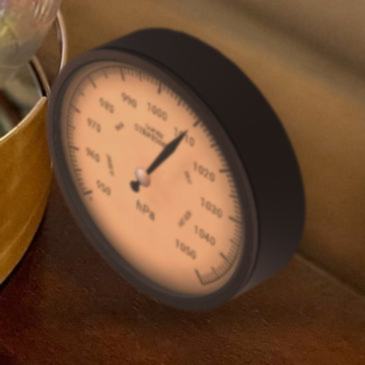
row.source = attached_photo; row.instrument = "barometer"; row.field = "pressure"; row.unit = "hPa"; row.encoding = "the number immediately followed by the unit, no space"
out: 1010hPa
